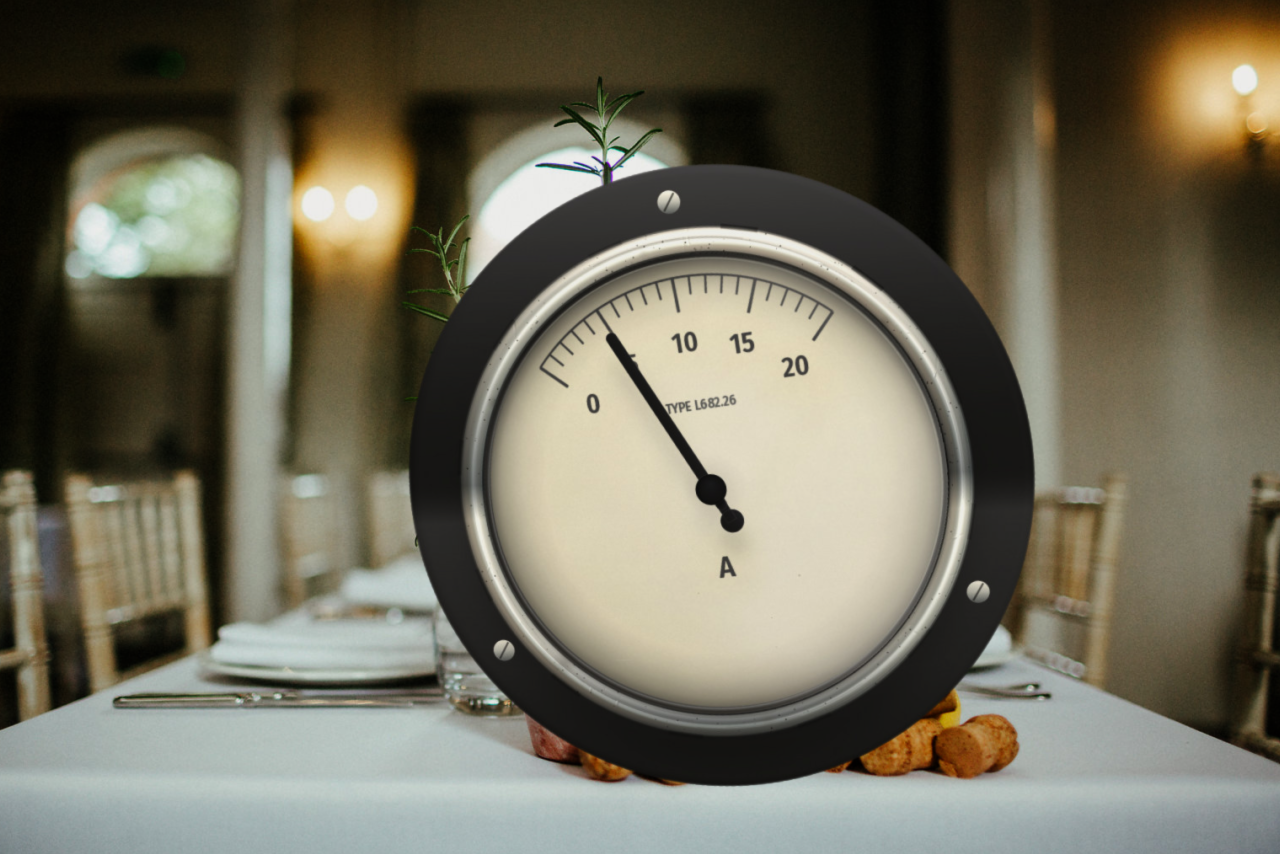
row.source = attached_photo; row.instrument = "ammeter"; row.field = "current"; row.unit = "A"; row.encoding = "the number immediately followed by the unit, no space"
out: 5A
